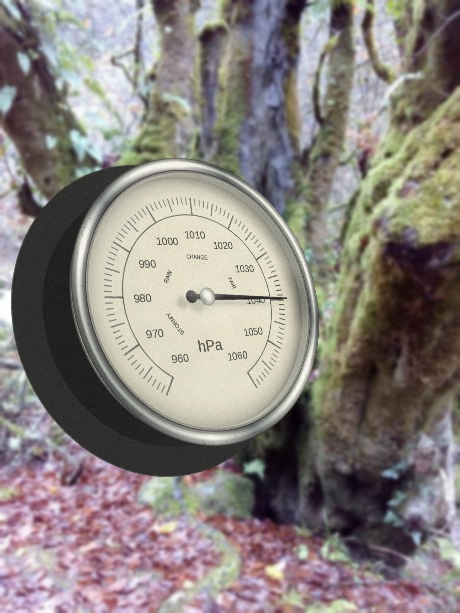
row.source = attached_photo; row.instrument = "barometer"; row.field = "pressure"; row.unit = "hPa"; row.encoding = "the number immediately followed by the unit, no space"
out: 1040hPa
